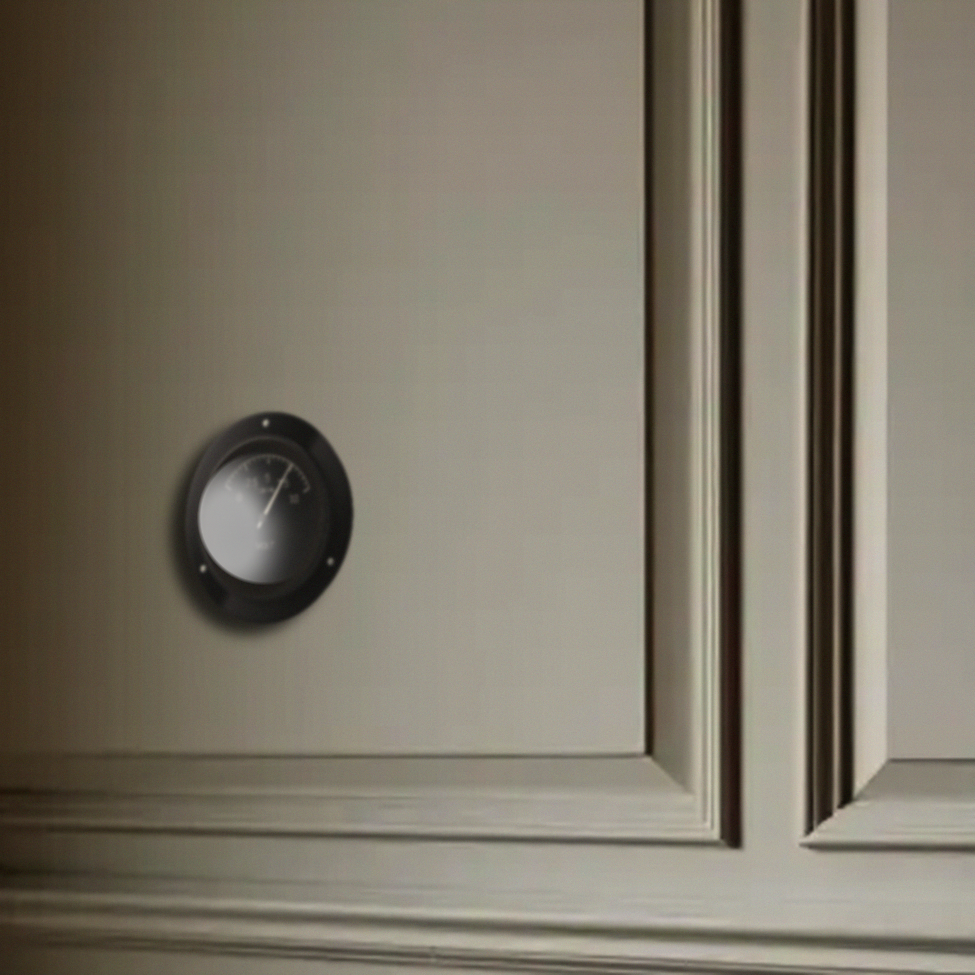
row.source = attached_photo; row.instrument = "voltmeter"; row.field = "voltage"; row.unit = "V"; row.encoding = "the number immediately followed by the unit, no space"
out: 7.5V
